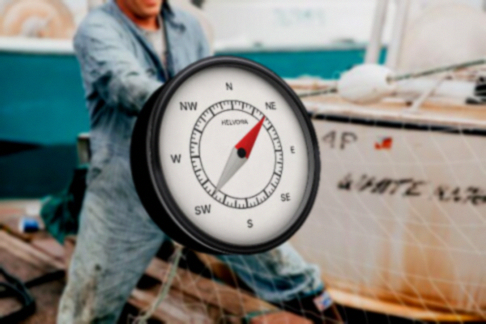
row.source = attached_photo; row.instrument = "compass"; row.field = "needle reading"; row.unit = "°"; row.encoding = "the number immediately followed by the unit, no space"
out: 45°
